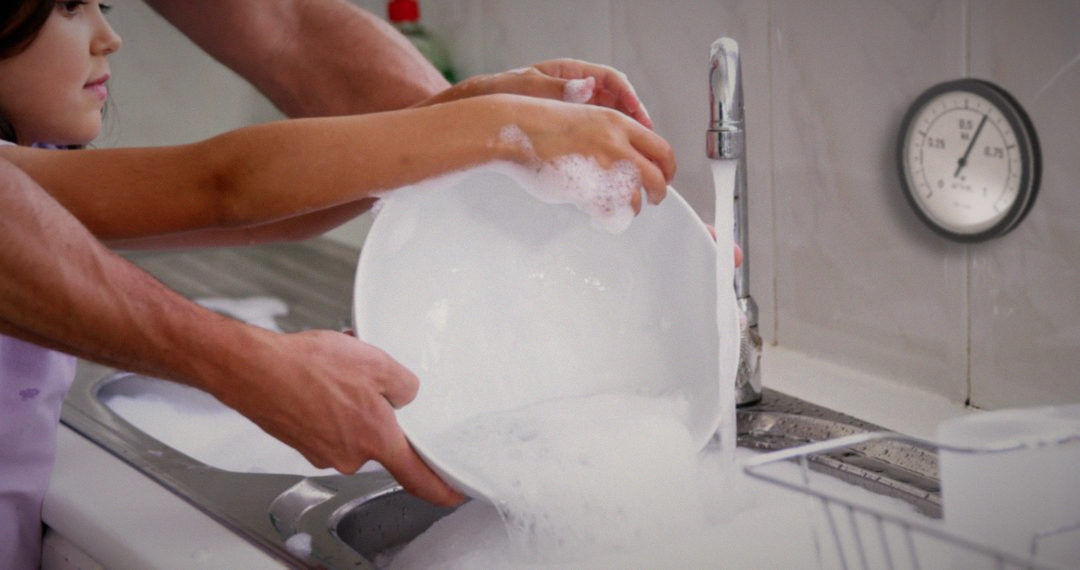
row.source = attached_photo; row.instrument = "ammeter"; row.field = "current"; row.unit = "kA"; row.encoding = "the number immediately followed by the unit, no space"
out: 0.6kA
